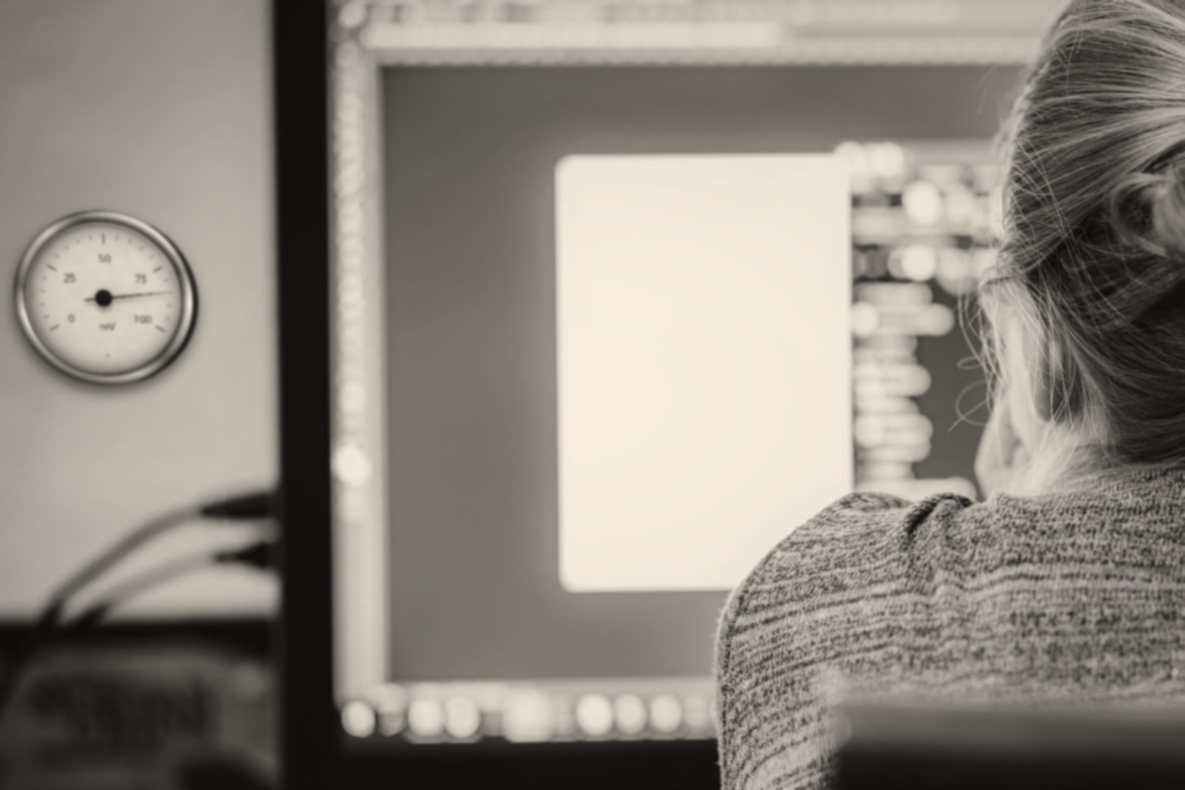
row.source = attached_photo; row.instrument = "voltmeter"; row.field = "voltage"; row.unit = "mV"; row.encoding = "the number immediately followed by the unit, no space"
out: 85mV
